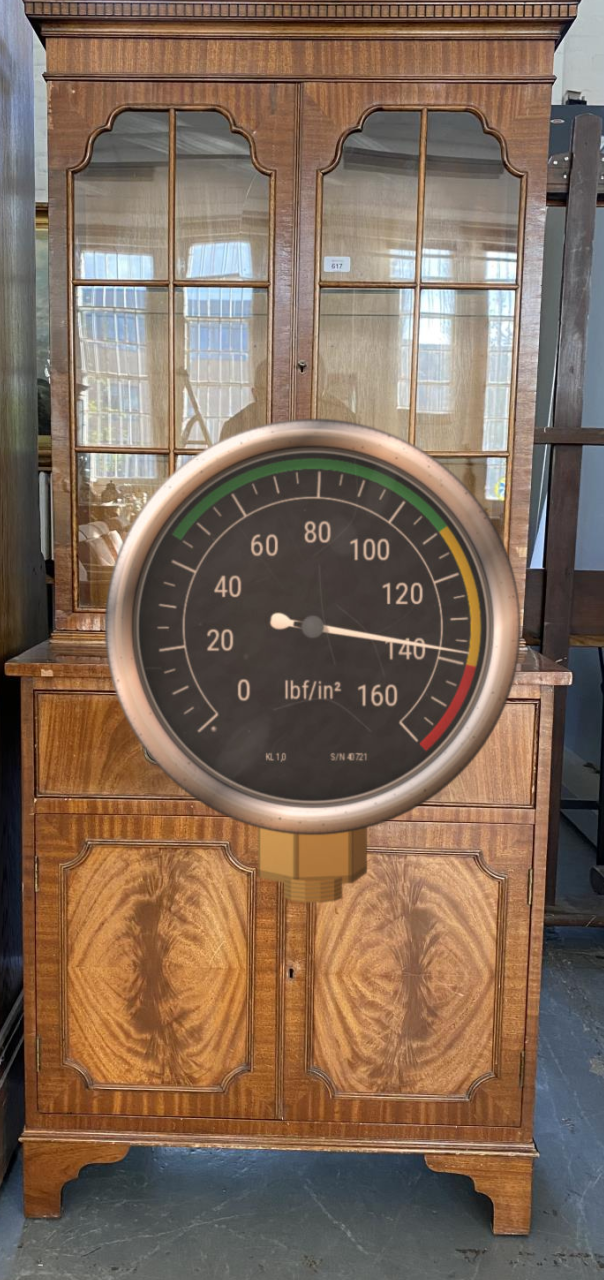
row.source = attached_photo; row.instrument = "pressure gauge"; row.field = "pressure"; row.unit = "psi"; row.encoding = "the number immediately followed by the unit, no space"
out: 137.5psi
